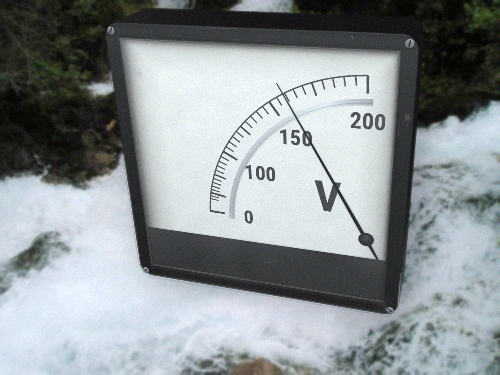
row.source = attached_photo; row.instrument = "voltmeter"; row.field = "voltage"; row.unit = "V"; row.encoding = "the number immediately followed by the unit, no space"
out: 160V
